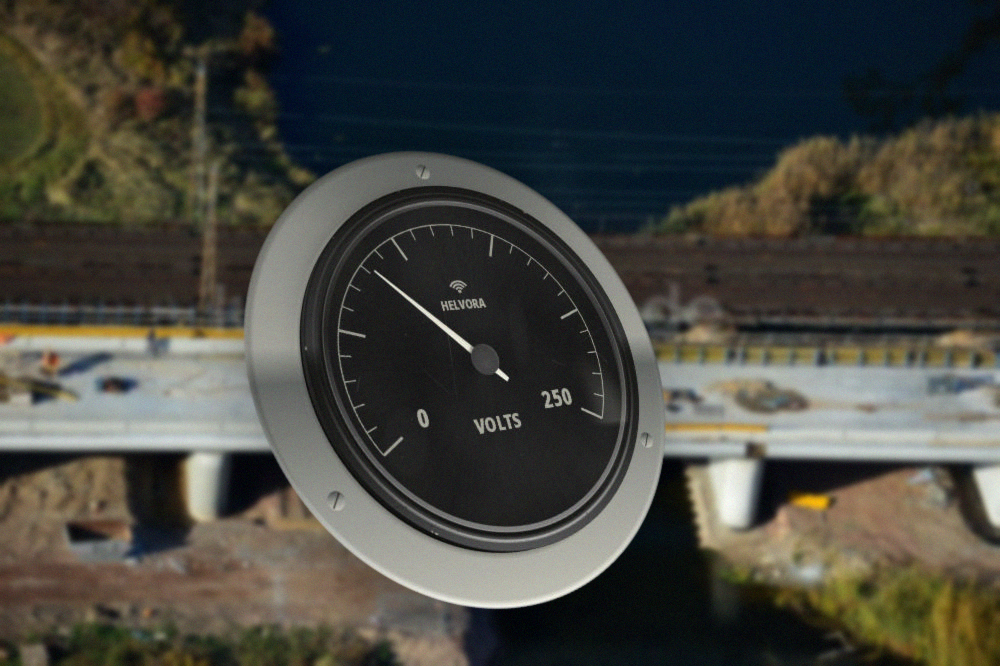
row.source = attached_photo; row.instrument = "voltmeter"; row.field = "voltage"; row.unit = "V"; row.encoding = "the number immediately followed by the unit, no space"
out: 80V
